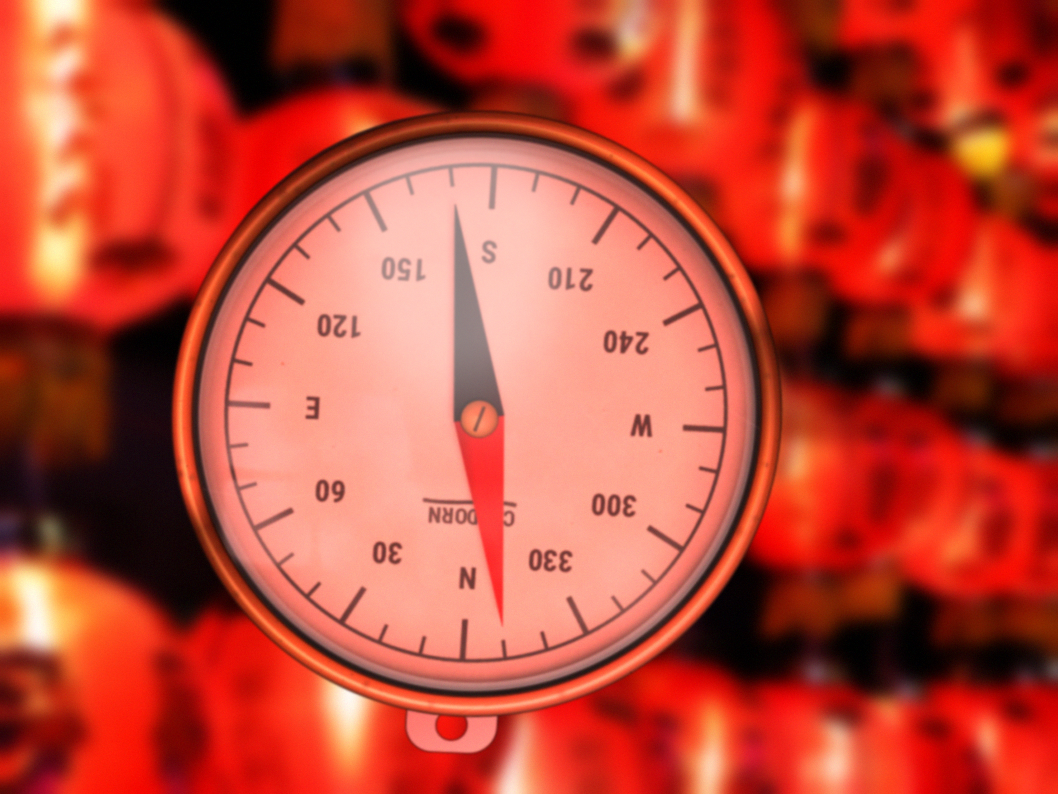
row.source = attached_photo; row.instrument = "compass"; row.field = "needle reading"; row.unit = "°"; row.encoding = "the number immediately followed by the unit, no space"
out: 350°
